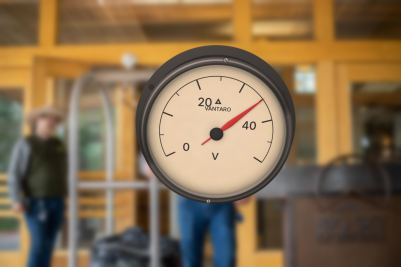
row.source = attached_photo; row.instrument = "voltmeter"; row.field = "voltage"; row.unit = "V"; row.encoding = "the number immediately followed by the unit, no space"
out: 35V
